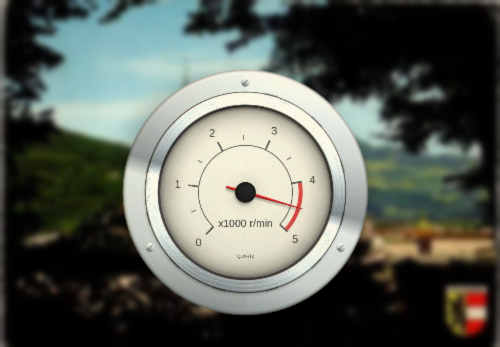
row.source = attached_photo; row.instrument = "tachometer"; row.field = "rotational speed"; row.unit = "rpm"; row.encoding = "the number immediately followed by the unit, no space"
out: 4500rpm
